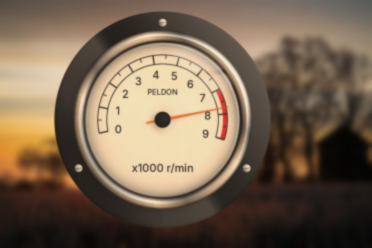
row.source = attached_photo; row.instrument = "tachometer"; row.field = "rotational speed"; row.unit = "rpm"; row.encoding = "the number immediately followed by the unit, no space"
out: 7750rpm
